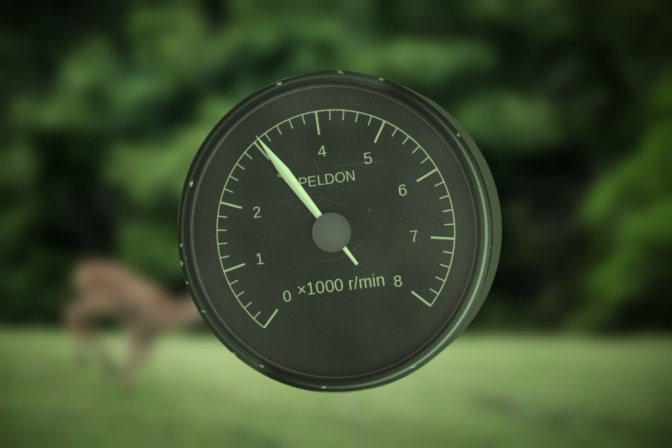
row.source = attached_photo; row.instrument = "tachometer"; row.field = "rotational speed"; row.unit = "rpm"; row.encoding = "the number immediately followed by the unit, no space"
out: 3100rpm
